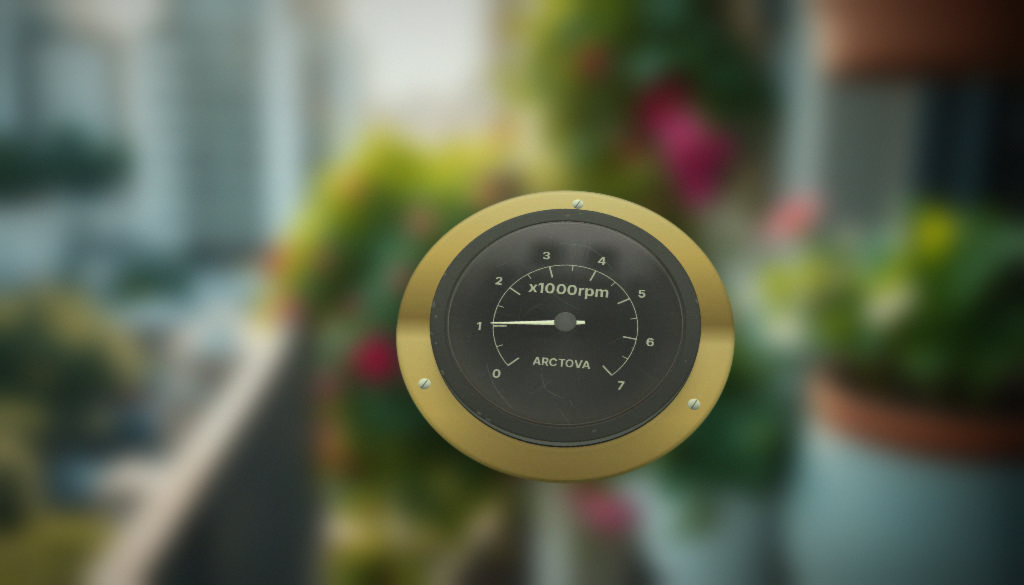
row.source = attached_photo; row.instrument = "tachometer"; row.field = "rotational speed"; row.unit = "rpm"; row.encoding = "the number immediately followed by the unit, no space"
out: 1000rpm
